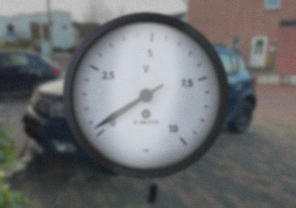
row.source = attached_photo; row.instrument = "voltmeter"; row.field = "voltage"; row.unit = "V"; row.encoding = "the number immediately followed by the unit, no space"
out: 0.25V
